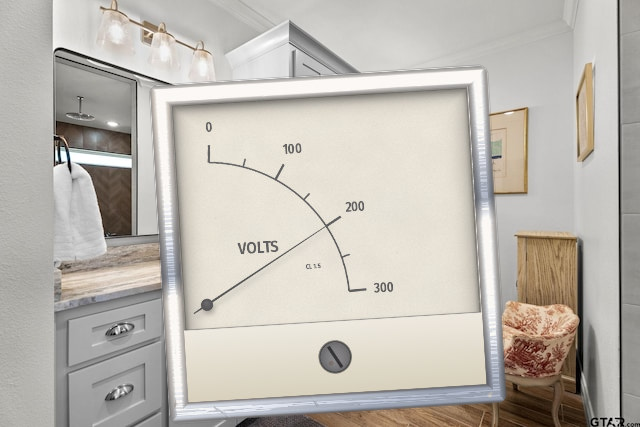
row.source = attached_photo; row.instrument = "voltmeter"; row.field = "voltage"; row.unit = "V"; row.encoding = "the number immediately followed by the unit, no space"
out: 200V
